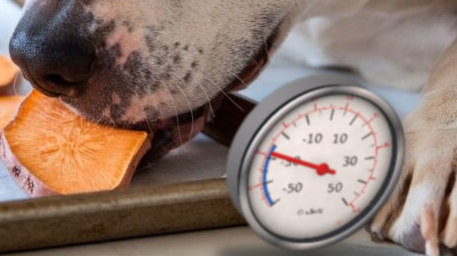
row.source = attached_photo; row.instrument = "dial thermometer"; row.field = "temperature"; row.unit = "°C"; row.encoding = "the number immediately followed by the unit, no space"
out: -27.5°C
